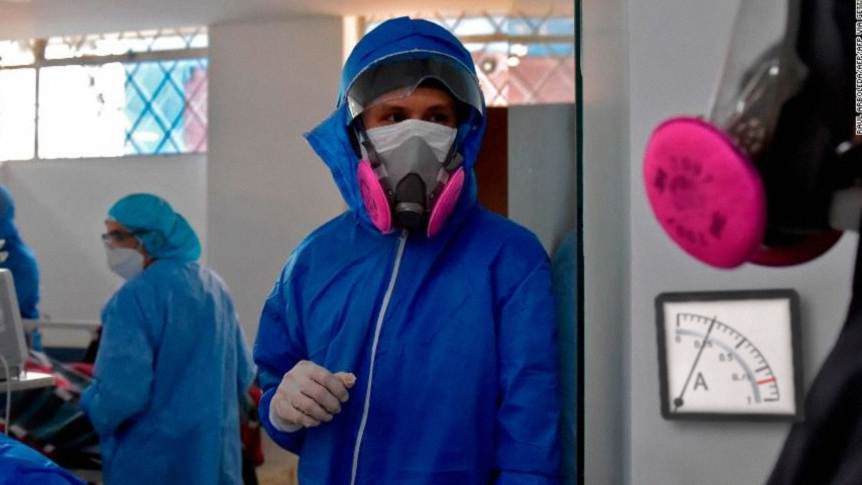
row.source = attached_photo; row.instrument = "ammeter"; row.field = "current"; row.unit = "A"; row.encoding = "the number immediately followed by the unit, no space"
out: 0.25A
